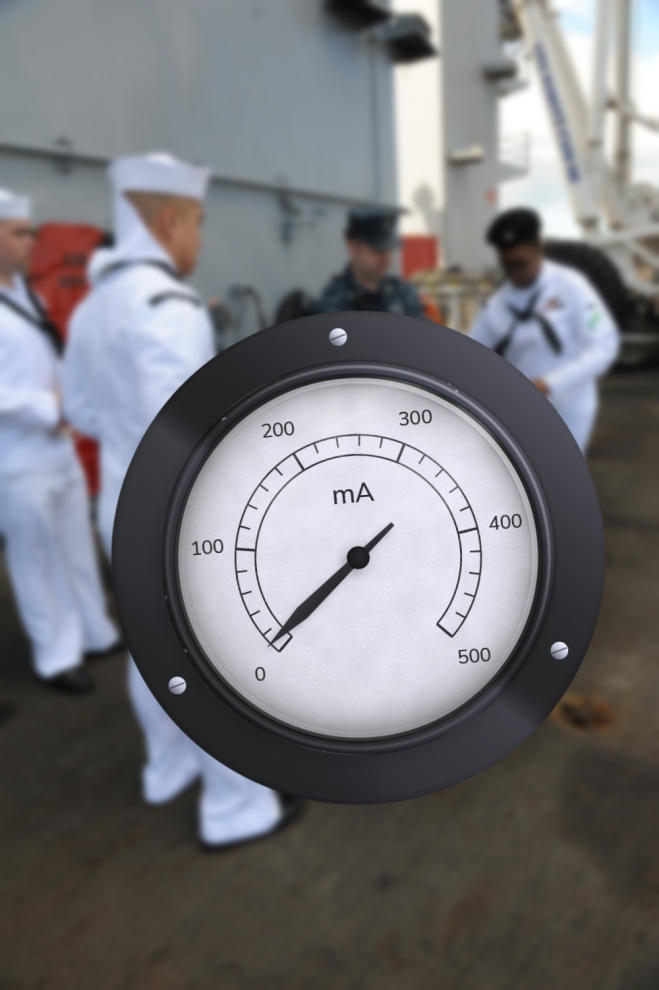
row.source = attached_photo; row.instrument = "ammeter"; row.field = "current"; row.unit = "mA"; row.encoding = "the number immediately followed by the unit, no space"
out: 10mA
